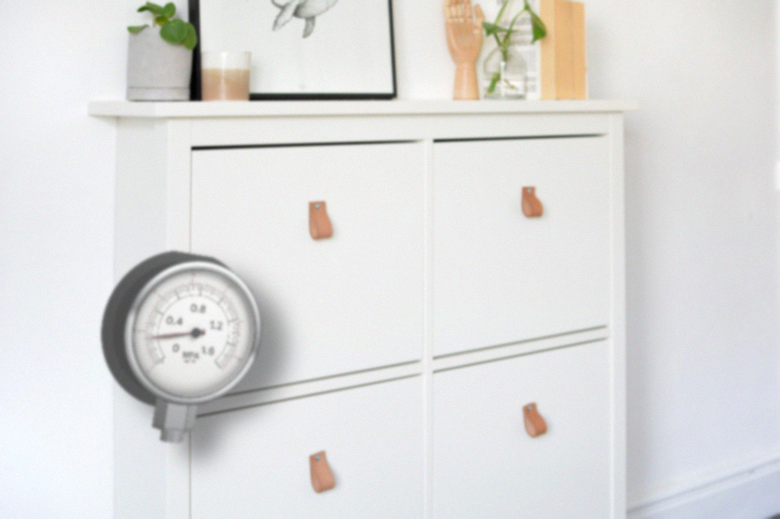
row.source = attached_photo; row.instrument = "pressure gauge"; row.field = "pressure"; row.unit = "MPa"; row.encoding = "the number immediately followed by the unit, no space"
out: 0.2MPa
